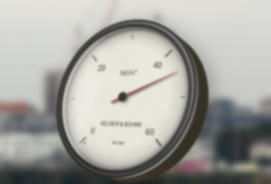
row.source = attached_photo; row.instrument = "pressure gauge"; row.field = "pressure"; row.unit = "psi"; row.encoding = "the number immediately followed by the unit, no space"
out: 45psi
